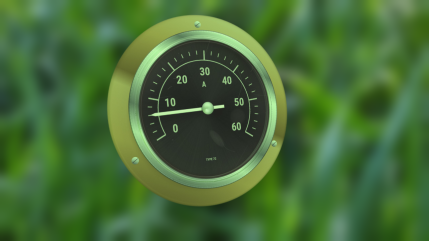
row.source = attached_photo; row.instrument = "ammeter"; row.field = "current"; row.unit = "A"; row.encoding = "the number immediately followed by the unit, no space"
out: 6A
